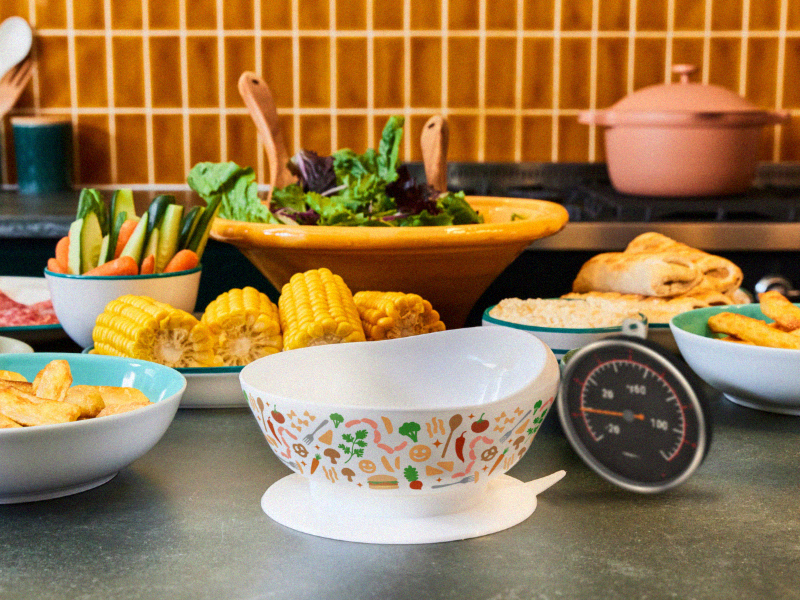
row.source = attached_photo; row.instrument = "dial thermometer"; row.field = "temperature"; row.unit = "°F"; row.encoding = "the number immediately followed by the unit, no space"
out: 0°F
